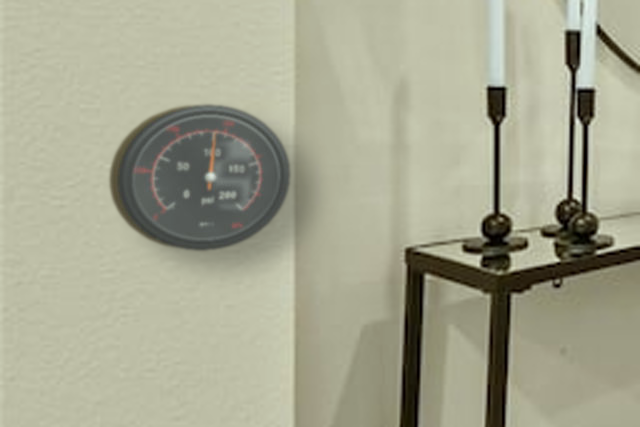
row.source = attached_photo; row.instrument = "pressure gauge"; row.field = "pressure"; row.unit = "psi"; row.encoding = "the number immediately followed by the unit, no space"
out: 100psi
